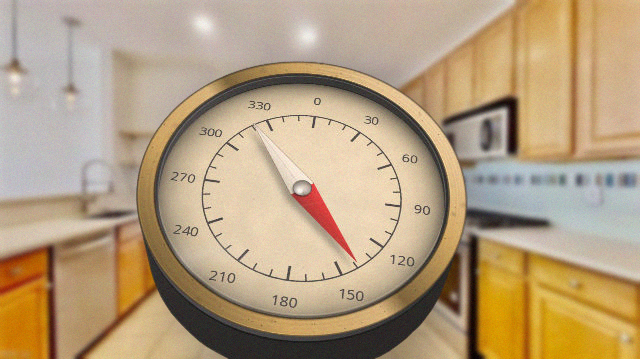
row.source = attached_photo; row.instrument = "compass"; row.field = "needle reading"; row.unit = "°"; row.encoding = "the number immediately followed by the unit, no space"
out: 140°
